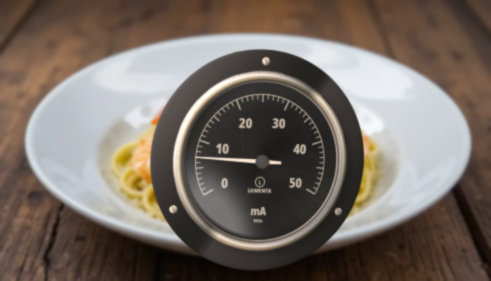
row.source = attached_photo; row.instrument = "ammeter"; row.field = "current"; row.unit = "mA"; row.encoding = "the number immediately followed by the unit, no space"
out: 7mA
